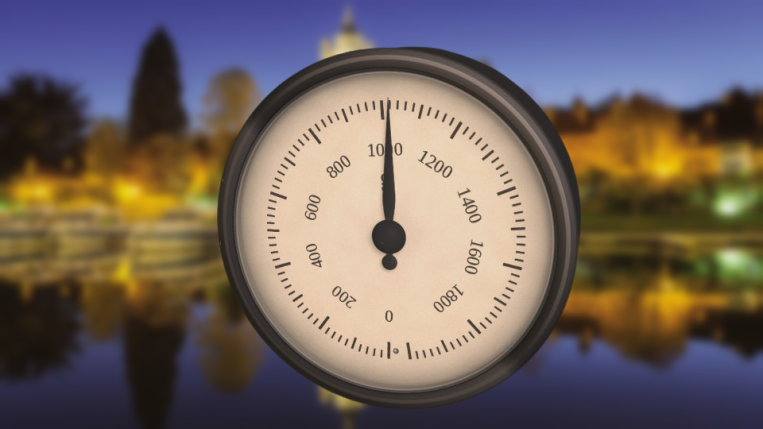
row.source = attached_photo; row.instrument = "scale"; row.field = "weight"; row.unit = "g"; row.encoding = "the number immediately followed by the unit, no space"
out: 1020g
